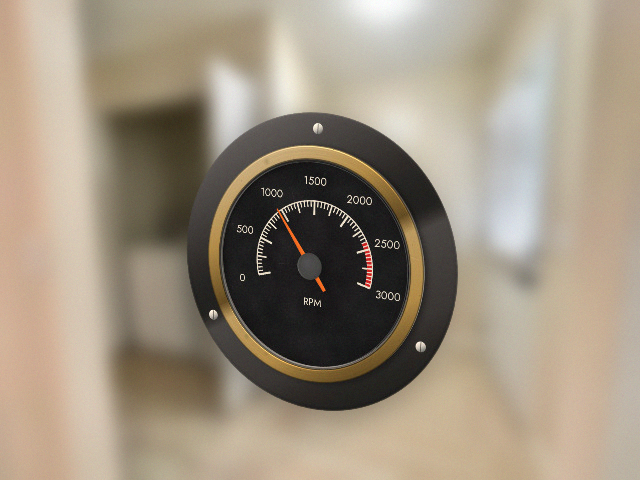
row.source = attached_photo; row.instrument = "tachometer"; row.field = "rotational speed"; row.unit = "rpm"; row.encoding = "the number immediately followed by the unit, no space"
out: 1000rpm
